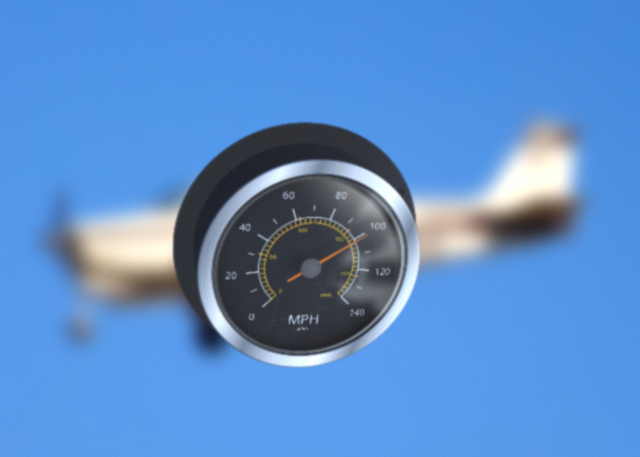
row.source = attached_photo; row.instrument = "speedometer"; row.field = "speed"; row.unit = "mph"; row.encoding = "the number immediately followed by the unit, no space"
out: 100mph
